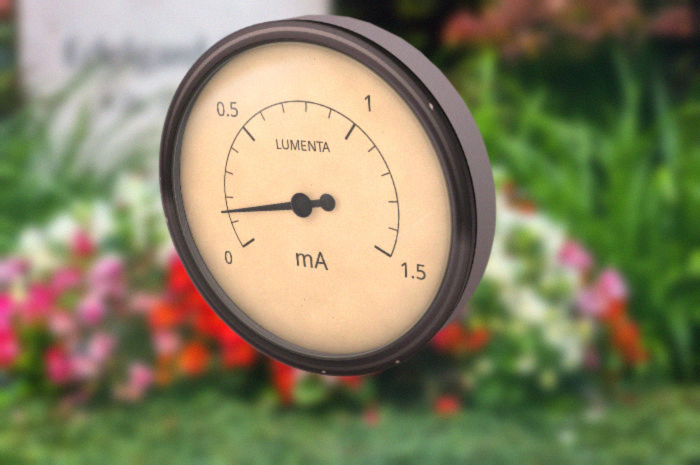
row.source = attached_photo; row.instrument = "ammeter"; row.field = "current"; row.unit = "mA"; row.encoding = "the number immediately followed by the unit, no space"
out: 0.15mA
